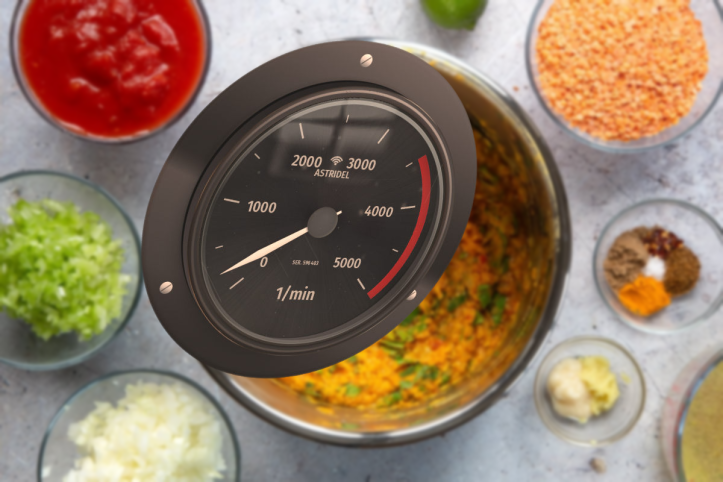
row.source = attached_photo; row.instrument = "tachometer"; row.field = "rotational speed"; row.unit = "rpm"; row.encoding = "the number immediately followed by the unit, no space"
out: 250rpm
